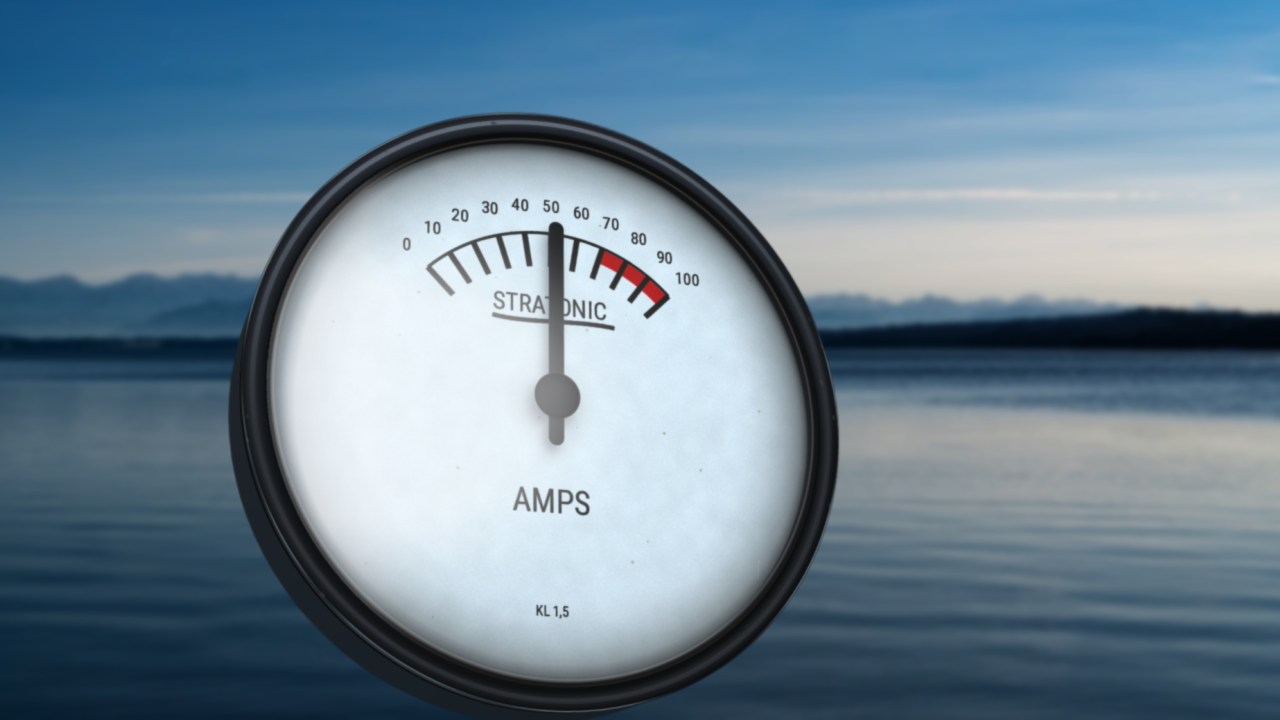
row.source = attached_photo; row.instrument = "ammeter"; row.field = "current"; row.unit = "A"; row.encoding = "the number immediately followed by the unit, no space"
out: 50A
